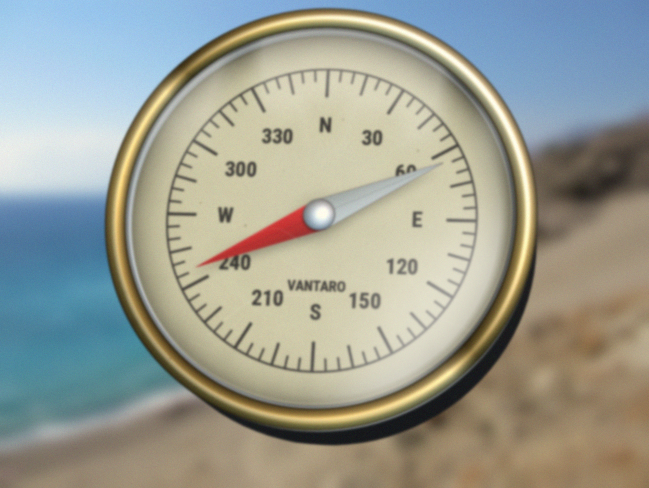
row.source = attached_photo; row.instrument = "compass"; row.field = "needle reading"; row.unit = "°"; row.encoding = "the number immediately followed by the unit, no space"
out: 245°
